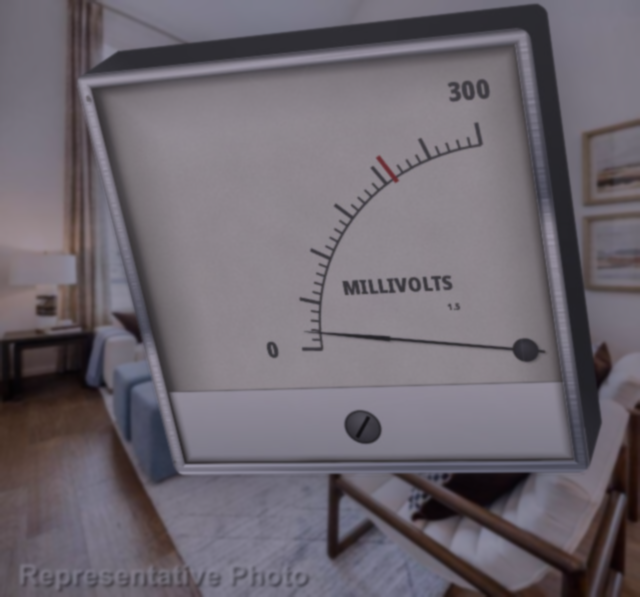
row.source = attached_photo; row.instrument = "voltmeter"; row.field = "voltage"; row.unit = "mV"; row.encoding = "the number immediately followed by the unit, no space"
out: 20mV
